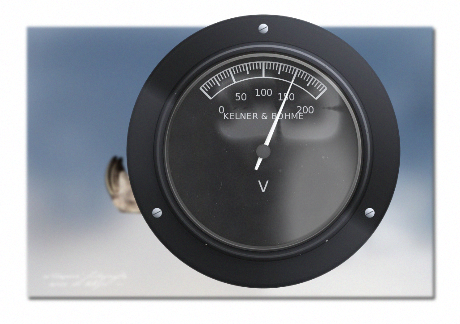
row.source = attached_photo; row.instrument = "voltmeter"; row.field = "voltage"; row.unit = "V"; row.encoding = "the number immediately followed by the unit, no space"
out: 150V
